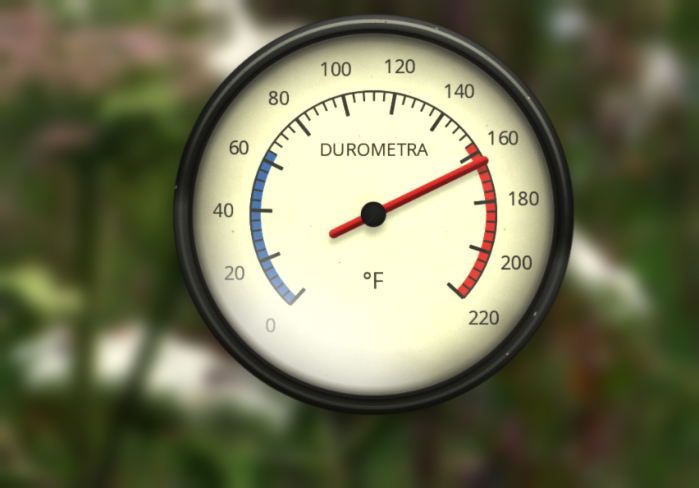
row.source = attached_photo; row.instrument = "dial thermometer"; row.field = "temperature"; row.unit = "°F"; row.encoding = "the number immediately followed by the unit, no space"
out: 164°F
